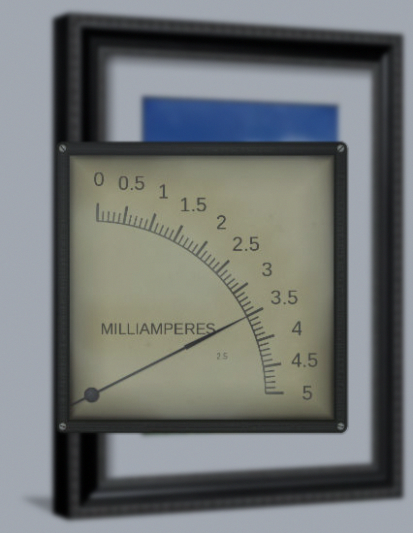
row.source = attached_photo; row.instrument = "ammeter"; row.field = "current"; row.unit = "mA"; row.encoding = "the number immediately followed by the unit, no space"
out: 3.5mA
